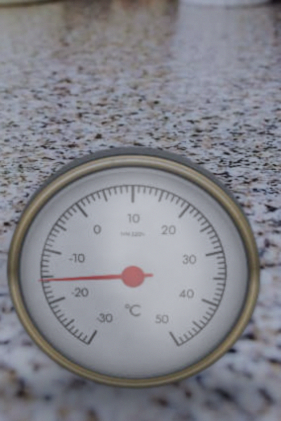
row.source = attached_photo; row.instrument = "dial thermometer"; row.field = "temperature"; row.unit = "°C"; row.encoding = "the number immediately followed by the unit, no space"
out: -15°C
